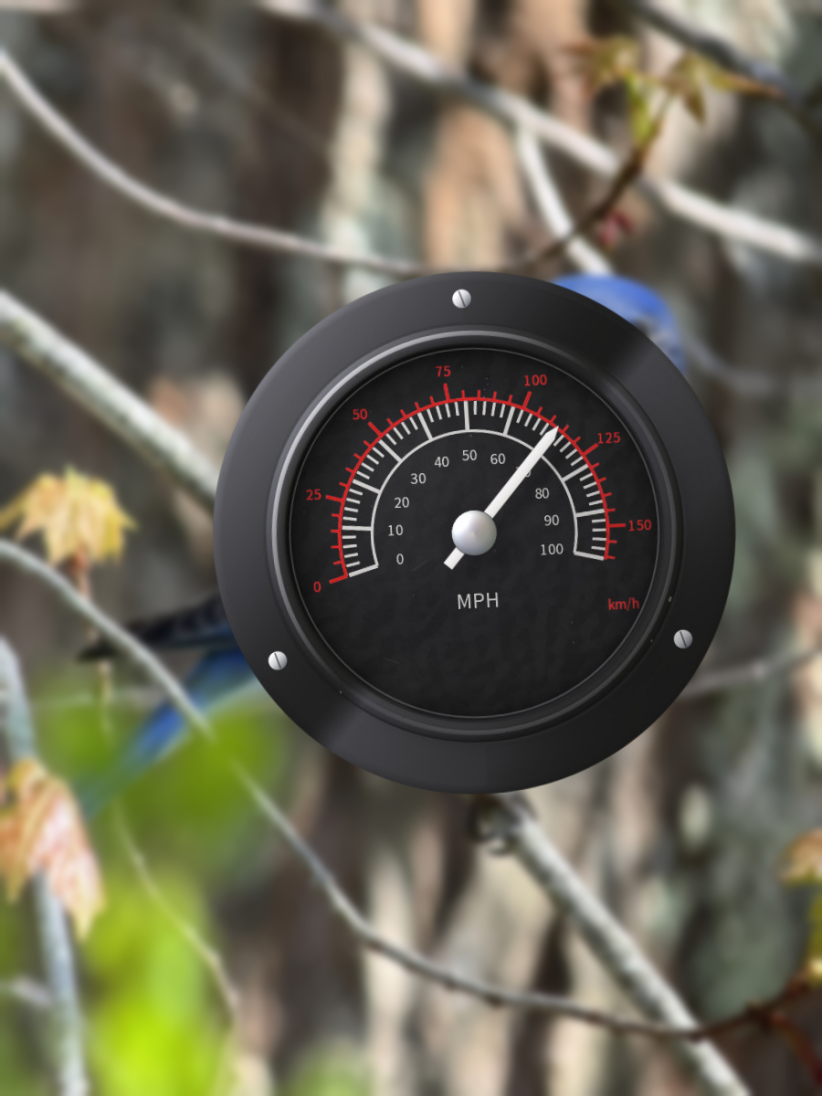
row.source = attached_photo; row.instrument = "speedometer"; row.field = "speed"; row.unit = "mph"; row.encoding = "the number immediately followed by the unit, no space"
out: 70mph
